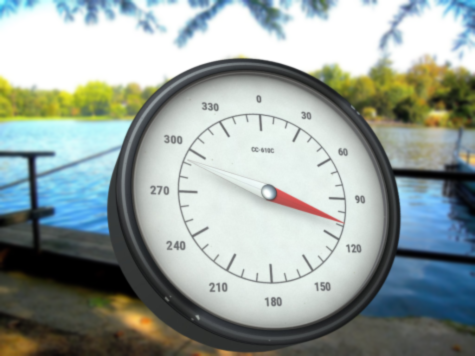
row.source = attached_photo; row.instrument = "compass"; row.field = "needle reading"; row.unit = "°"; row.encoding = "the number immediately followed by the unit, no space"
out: 110°
